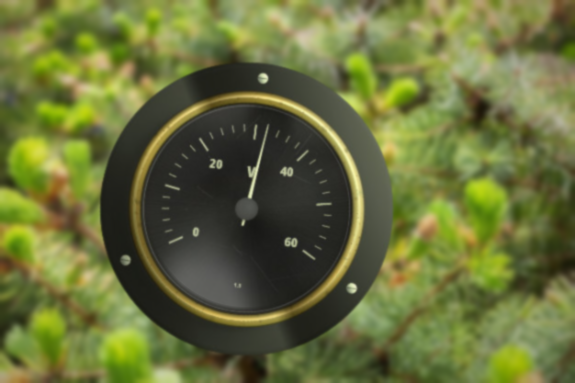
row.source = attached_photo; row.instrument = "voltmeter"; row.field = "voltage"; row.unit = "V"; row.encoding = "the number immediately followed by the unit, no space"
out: 32V
